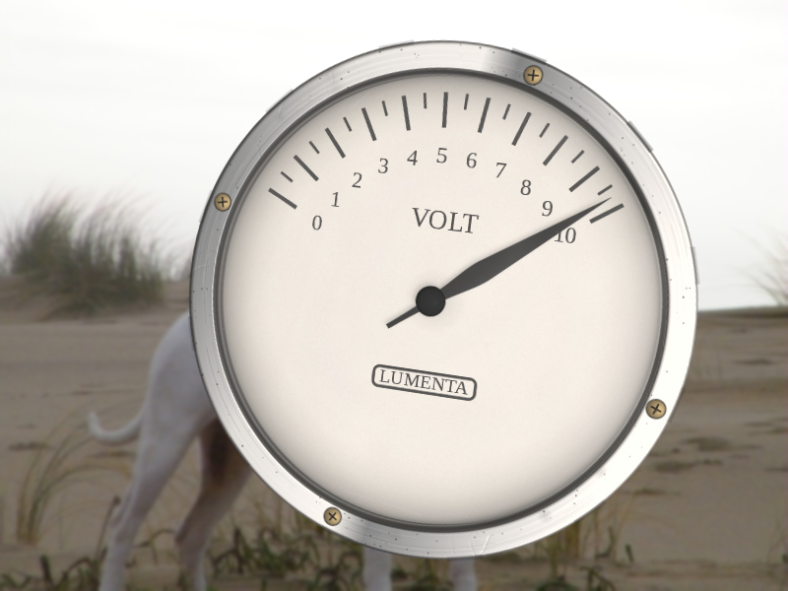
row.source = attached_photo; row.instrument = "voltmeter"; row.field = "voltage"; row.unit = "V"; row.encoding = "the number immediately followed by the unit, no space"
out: 9.75V
